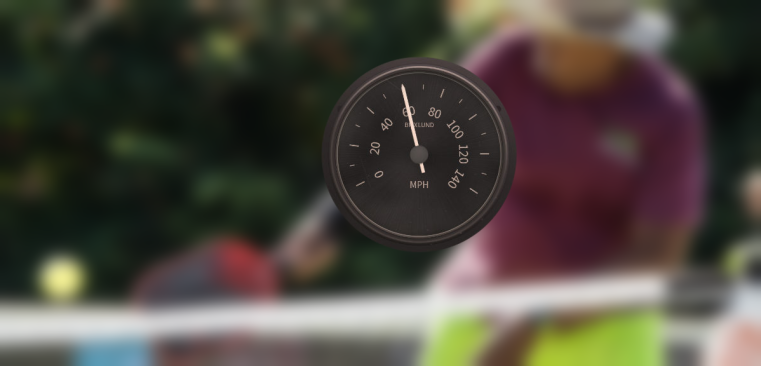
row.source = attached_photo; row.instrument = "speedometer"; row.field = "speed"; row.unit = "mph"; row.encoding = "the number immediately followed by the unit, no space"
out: 60mph
